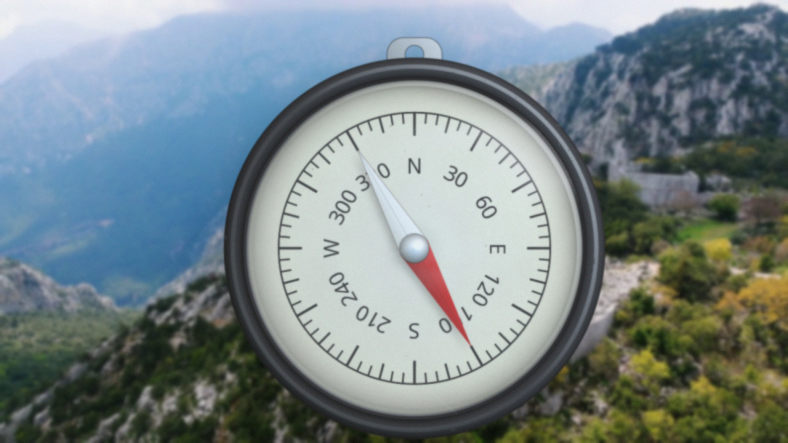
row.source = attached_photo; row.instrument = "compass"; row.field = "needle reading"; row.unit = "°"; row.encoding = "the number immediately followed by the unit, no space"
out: 150°
